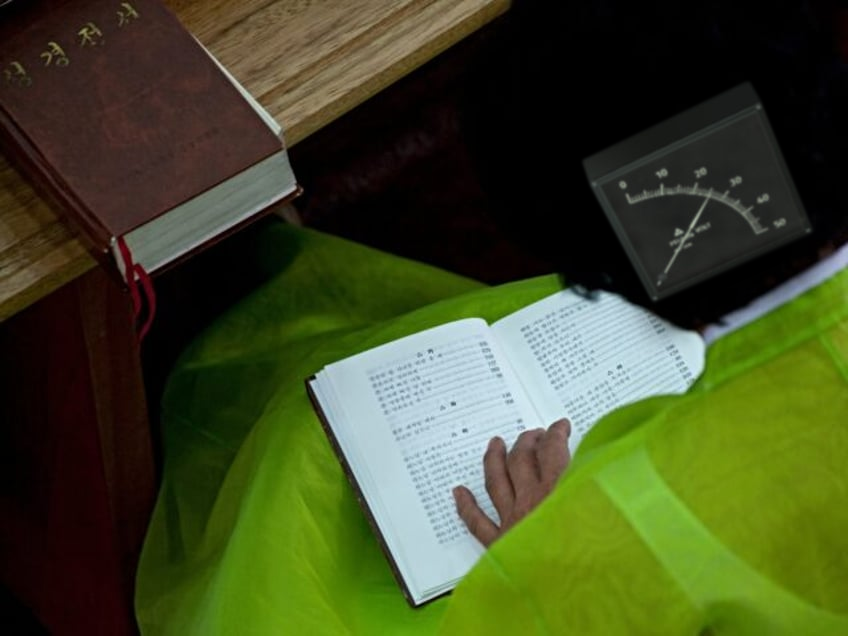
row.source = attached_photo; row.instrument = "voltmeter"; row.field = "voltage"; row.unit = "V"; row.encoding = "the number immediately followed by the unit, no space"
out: 25V
